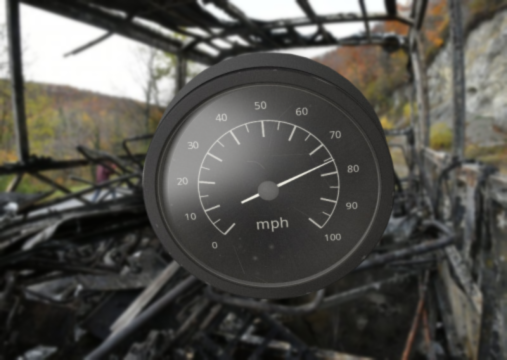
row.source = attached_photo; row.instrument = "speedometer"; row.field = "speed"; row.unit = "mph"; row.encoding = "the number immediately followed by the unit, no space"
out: 75mph
